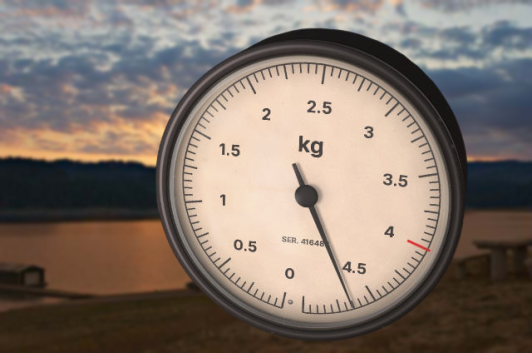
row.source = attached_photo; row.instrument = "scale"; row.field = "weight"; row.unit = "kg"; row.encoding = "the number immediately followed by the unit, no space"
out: 4.65kg
